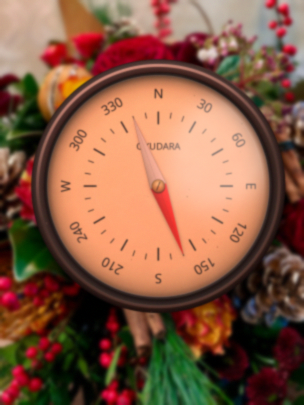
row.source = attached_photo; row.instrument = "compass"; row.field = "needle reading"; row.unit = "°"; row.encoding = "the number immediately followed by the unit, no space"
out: 160°
